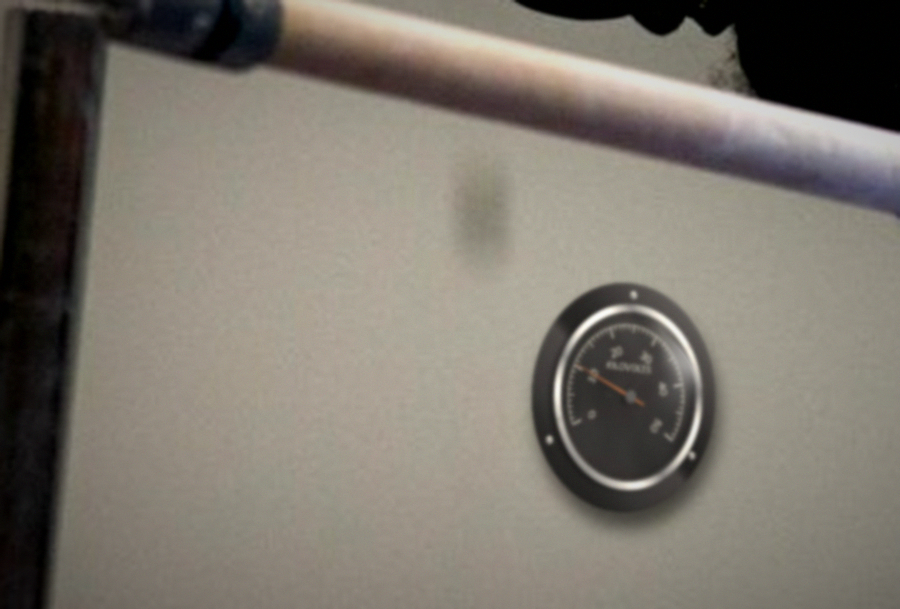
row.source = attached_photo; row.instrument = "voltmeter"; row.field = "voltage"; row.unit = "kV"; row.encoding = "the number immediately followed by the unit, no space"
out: 10kV
